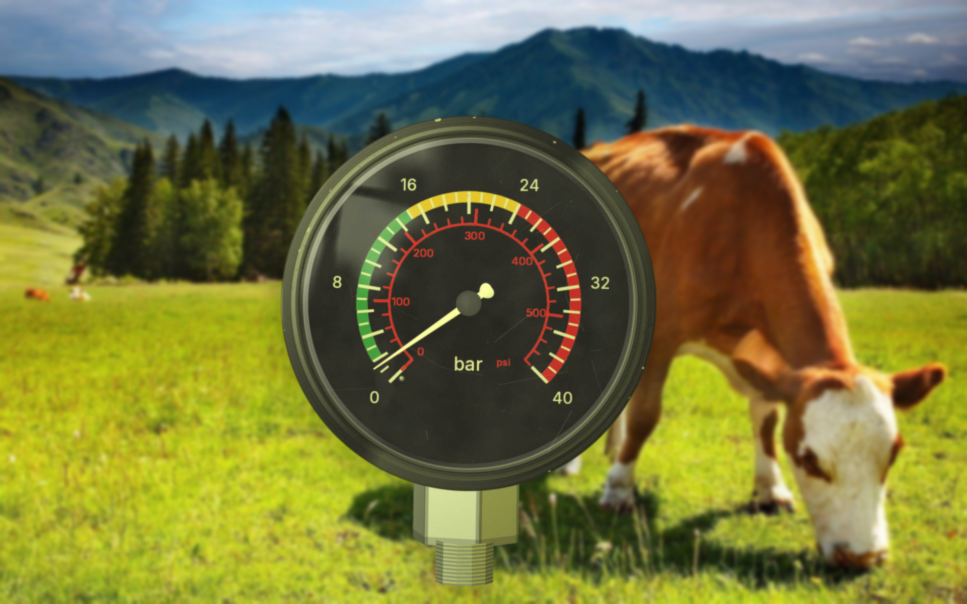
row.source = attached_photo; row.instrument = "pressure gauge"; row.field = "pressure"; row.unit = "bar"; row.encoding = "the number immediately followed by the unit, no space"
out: 1.5bar
